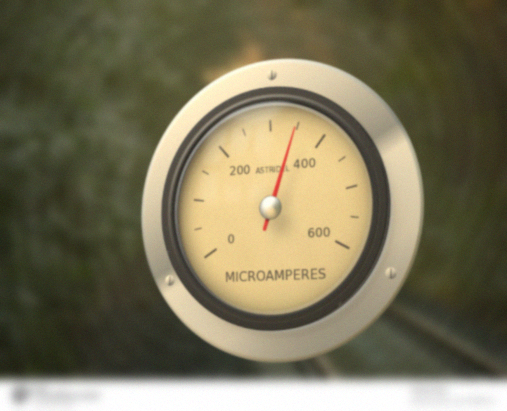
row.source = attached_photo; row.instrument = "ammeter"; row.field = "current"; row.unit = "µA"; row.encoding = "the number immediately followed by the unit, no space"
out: 350µA
